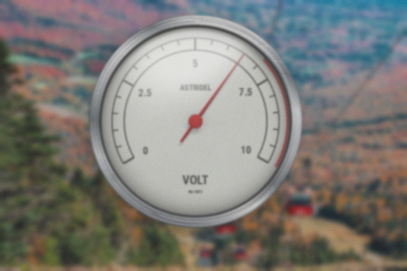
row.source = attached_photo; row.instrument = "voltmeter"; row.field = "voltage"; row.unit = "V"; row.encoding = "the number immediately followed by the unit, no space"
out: 6.5V
